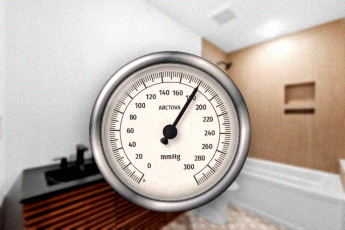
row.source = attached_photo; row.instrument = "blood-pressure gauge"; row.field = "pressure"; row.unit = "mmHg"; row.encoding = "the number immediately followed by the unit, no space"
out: 180mmHg
